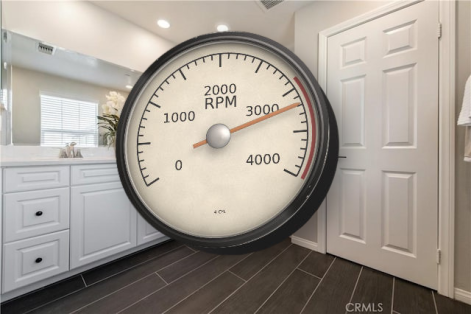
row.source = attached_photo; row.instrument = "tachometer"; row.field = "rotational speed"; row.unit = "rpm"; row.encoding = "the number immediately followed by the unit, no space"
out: 3200rpm
